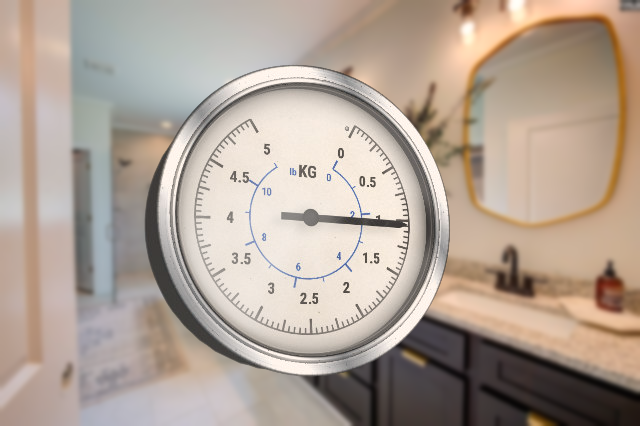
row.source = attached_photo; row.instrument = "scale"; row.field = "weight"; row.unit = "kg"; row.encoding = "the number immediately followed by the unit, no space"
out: 1.05kg
